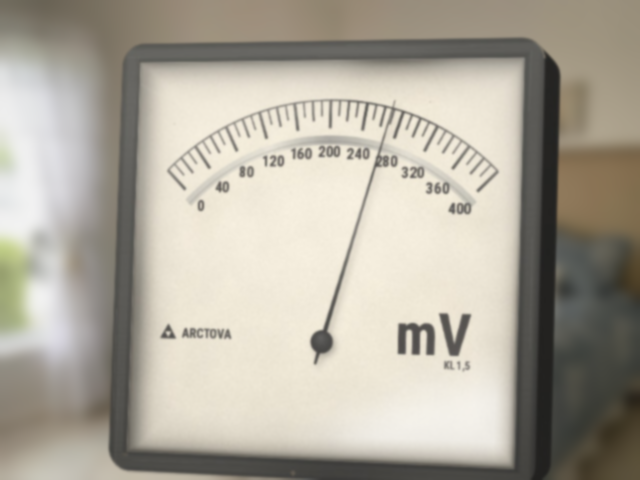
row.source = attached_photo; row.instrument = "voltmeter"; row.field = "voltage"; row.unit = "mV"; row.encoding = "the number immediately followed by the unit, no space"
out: 270mV
